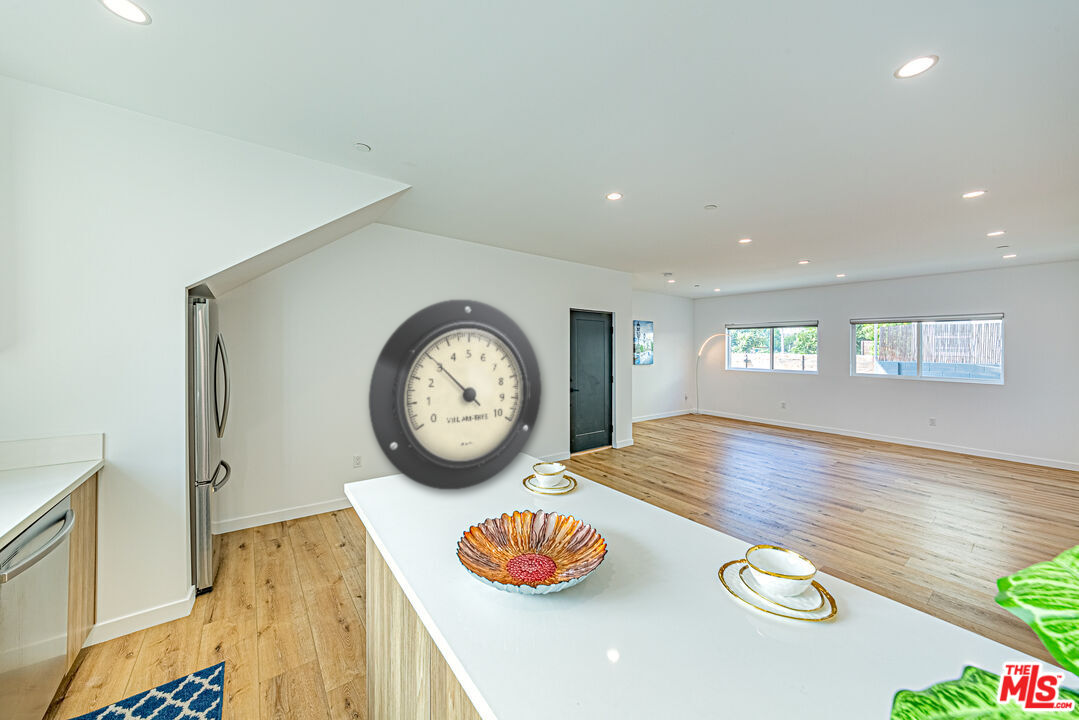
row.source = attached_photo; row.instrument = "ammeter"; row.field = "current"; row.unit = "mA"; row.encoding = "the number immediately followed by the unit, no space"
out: 3mA
